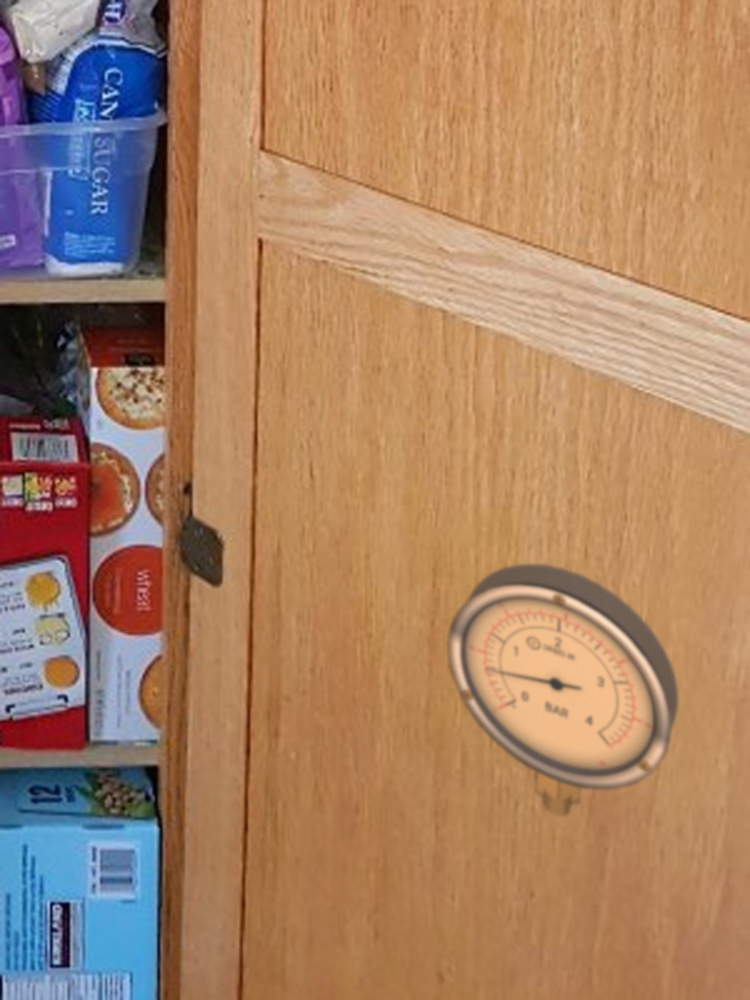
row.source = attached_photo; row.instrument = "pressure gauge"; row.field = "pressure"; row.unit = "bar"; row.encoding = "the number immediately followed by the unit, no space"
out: 0.5bar
